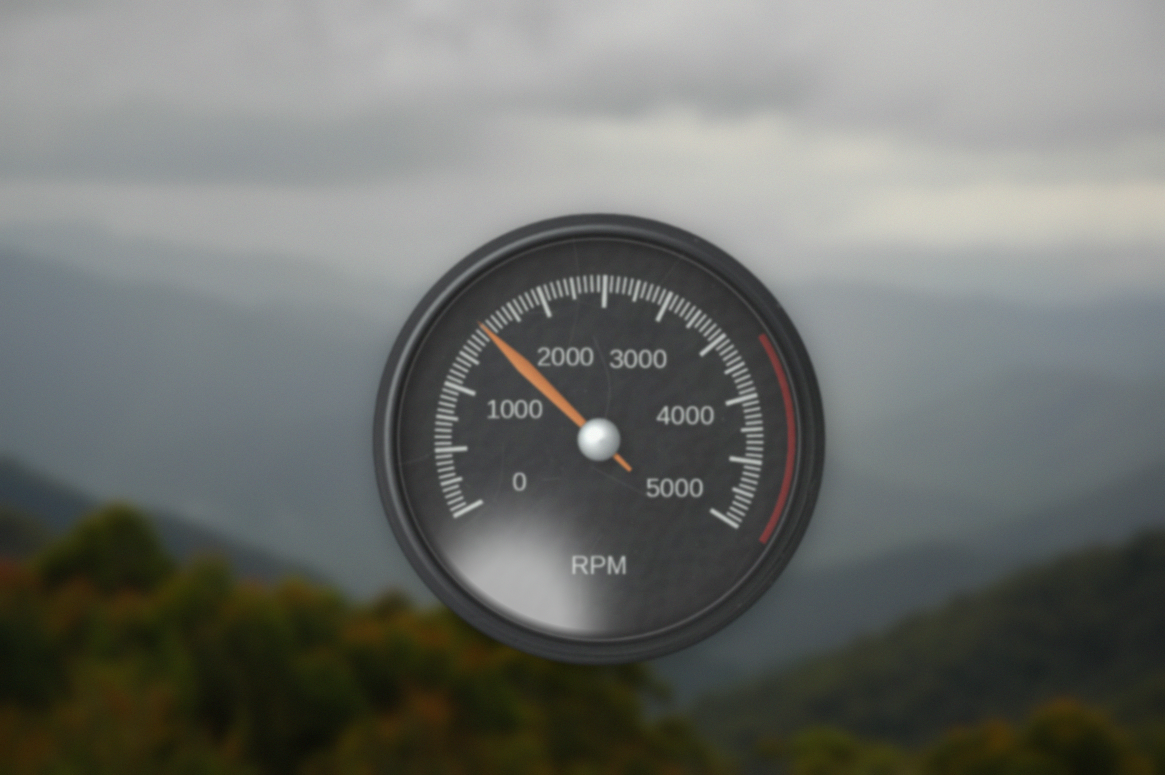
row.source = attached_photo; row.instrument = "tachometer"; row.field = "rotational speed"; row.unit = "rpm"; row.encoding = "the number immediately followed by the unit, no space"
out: 1500rpm
